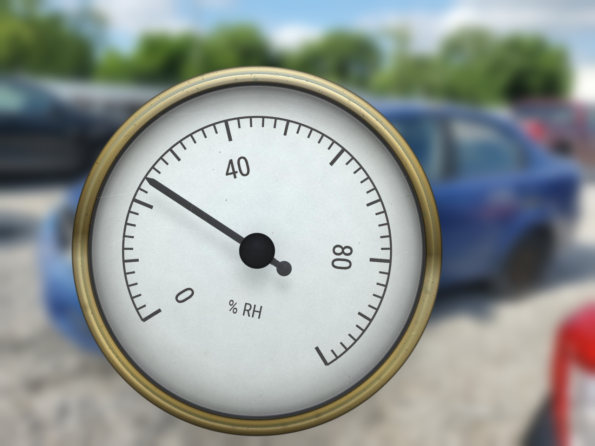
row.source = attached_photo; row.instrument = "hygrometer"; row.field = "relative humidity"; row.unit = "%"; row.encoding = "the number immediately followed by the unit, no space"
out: 24%
